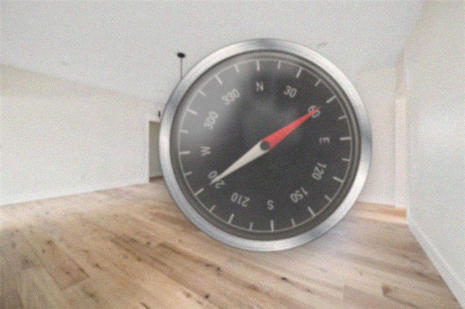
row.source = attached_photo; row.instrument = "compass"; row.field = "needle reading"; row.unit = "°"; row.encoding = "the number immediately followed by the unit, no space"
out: 60°
